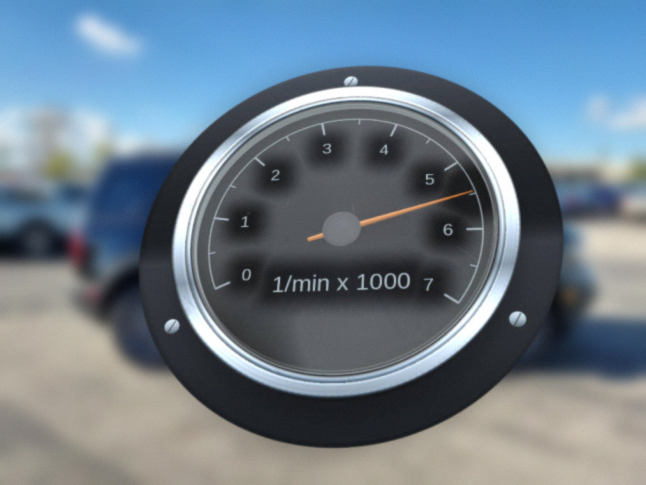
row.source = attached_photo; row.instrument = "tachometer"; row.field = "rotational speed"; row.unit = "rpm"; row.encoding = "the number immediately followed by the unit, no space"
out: 5500rpm
